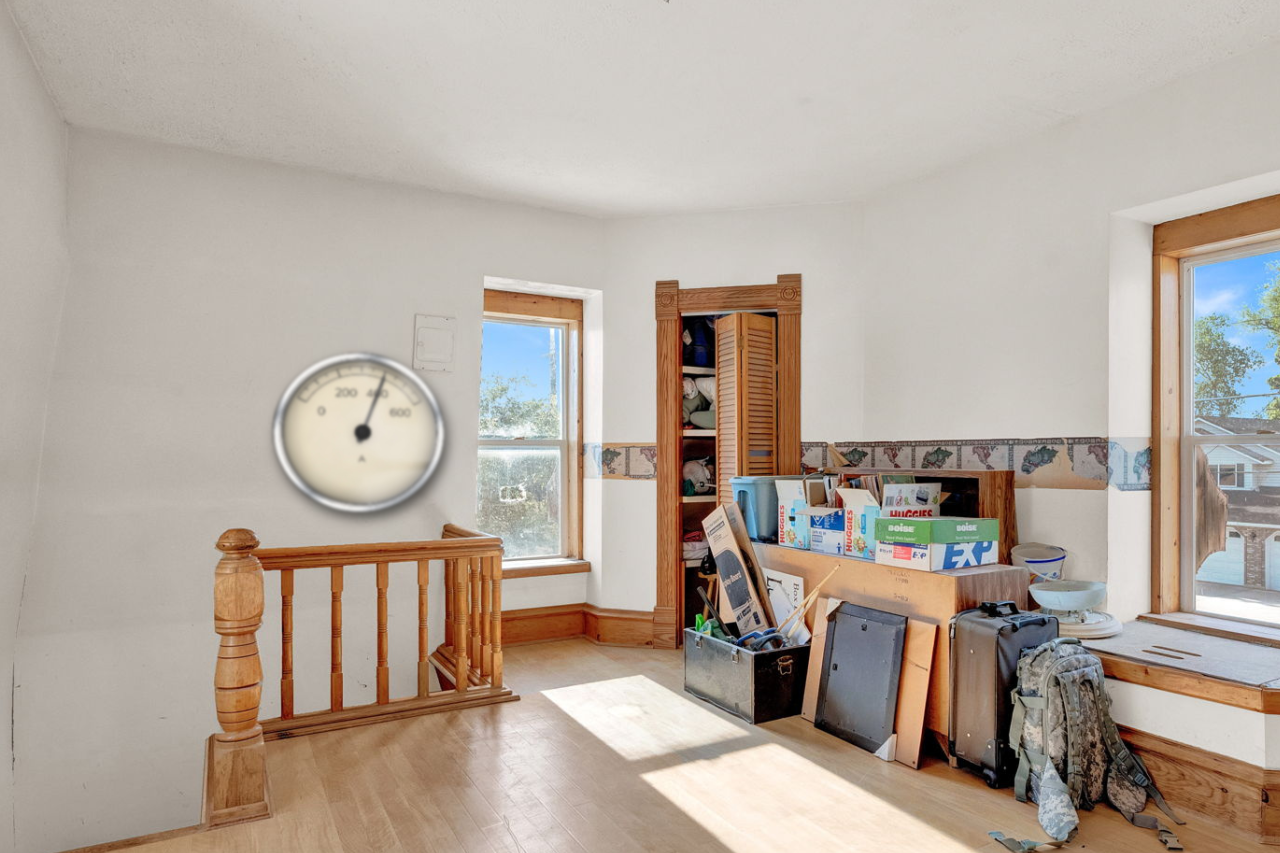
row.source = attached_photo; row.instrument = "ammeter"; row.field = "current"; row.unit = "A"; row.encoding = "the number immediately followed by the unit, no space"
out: 400A
